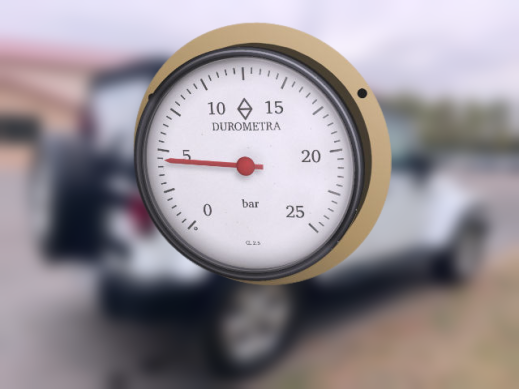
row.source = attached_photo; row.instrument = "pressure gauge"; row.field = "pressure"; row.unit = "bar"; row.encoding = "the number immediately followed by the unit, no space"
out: 4.5bar
